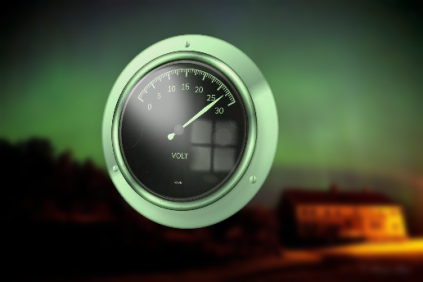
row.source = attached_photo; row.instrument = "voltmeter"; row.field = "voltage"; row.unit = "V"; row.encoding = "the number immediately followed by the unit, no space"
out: 27.5V
